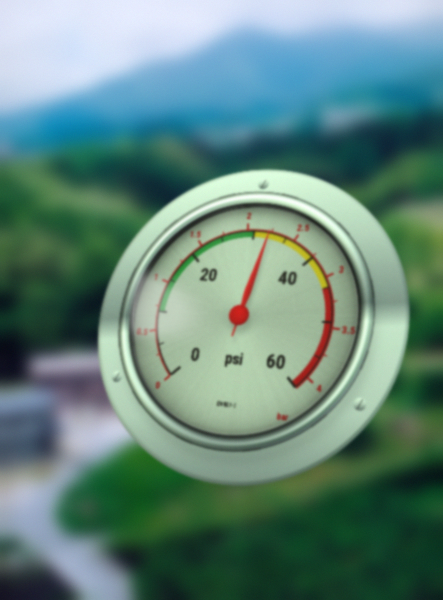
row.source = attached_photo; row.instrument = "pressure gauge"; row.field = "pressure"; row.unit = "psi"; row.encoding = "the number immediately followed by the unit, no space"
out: 32.5psi
